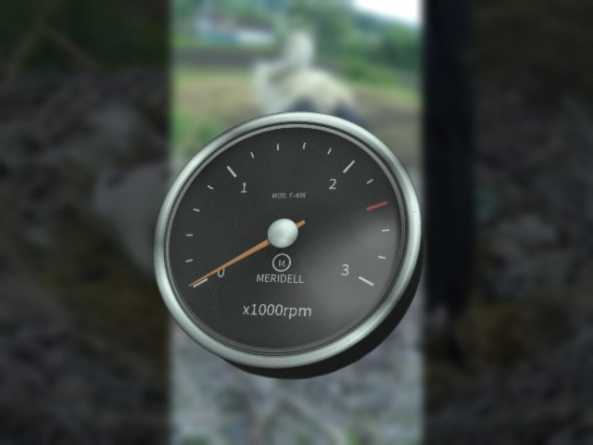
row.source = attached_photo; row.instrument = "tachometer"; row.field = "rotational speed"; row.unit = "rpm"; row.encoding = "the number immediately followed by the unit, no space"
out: 0rpm
